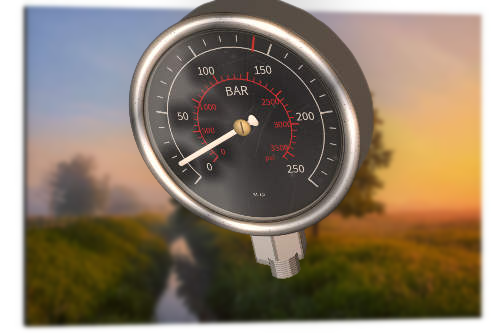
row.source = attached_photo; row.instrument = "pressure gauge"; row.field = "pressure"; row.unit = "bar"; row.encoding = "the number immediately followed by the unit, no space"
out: 15bar
